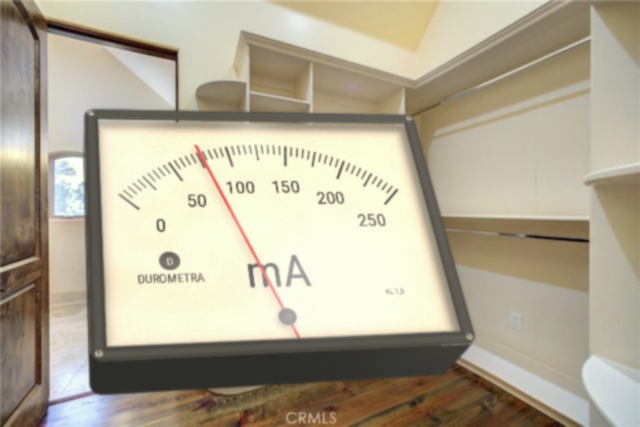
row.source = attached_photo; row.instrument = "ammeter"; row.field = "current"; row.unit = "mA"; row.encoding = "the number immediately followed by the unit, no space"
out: 75mA
